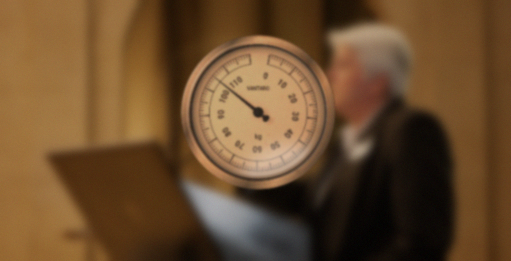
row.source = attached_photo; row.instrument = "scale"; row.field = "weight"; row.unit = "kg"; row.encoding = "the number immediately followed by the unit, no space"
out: 105kg
